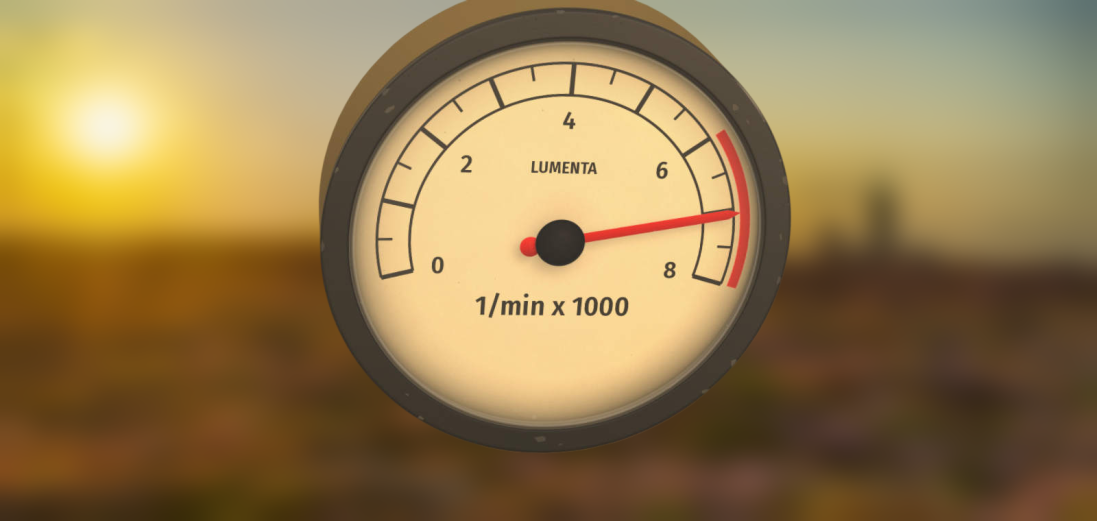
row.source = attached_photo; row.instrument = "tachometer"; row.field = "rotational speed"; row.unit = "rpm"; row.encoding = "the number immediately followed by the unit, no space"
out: 7000rpm
